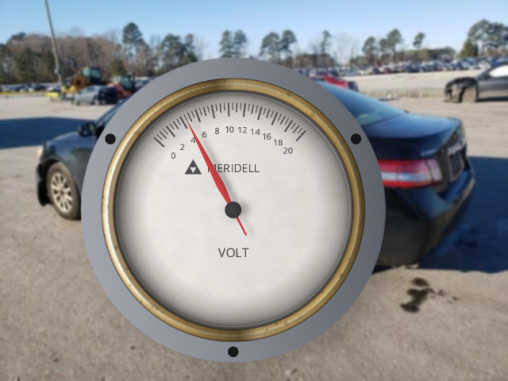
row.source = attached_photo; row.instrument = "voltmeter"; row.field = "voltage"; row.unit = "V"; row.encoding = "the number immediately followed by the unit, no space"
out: 4.5V
